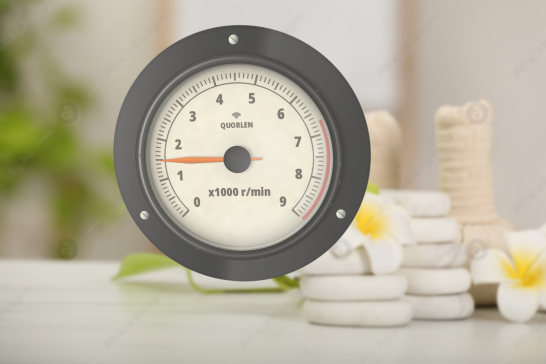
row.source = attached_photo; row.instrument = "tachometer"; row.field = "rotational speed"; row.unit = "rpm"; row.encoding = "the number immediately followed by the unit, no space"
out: 1500rpm
